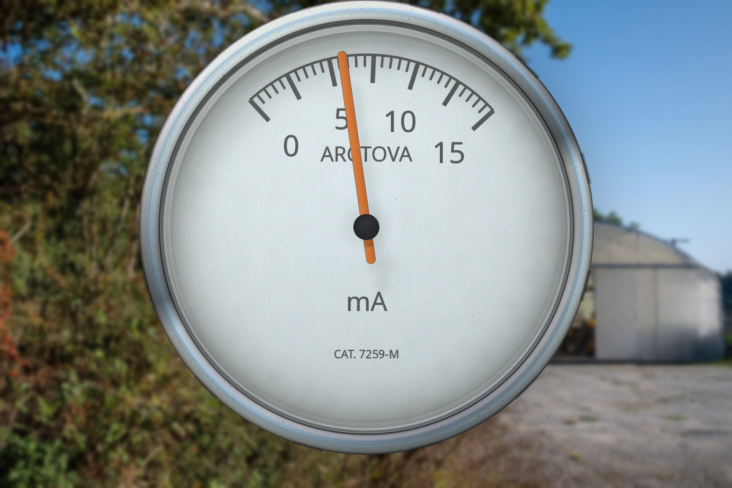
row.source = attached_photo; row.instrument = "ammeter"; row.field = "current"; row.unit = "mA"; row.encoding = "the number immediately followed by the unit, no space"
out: 5.75mA
